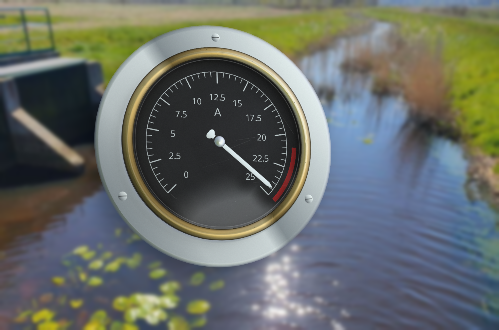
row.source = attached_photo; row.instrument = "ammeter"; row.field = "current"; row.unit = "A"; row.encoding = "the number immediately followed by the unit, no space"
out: 24.5A
